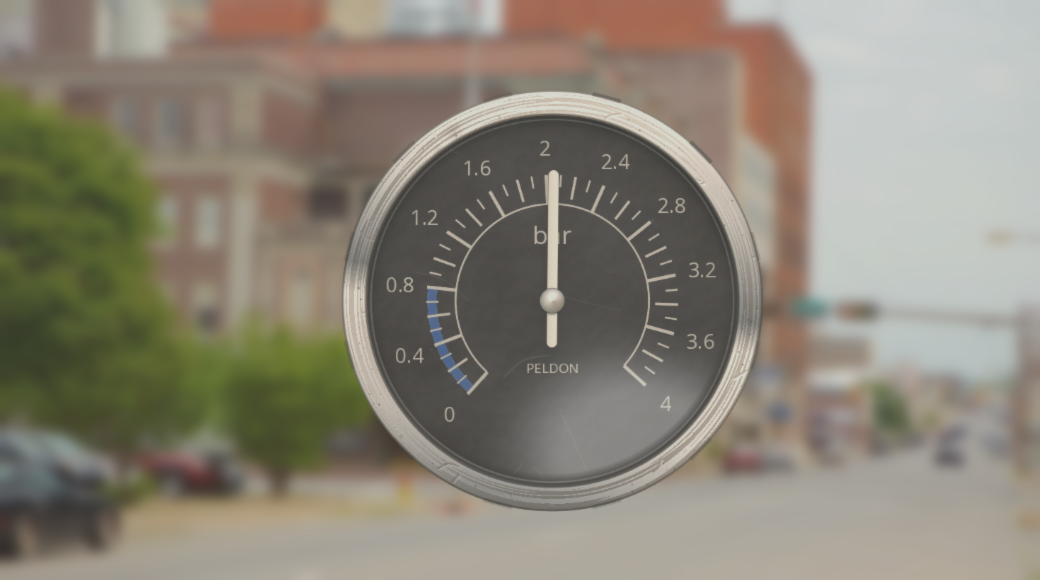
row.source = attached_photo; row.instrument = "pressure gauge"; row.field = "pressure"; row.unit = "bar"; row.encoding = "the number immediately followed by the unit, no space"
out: 2.05bar
